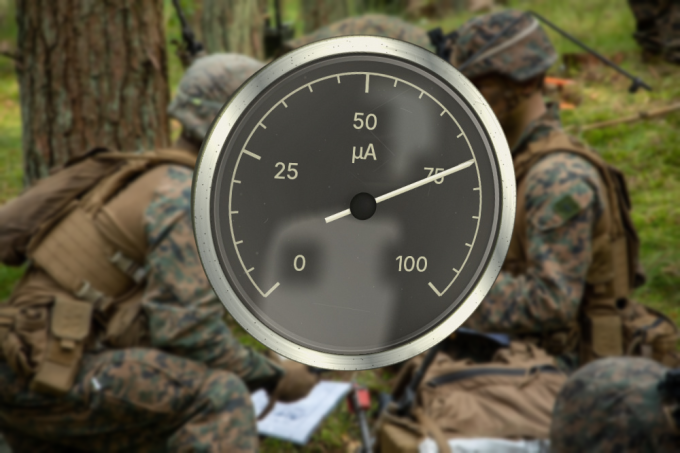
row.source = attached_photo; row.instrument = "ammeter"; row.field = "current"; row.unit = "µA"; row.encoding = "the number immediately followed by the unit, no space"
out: 75µA
